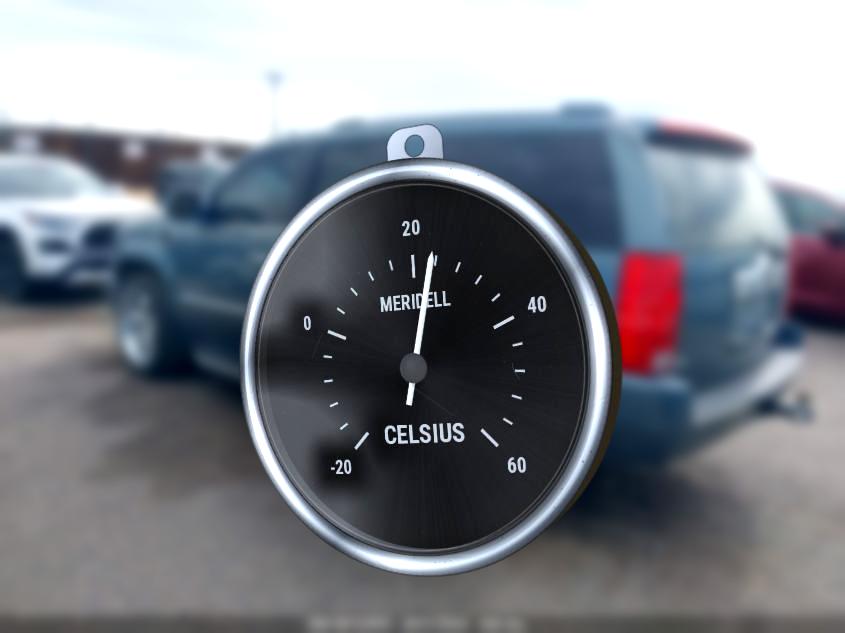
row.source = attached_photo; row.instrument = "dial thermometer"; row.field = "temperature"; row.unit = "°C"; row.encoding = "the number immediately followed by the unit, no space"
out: 24°C
